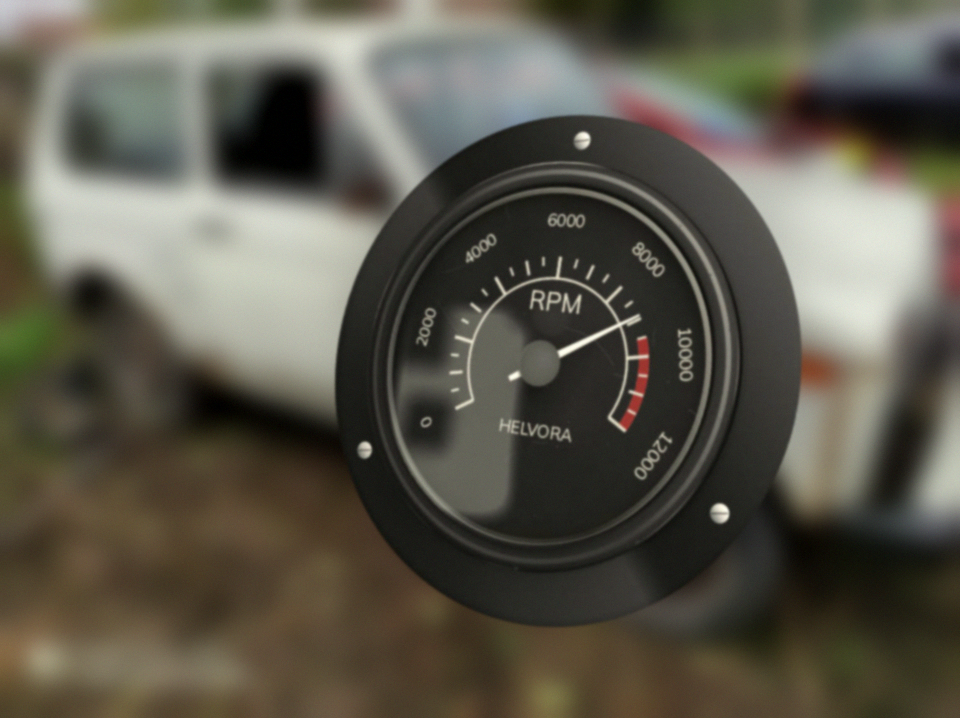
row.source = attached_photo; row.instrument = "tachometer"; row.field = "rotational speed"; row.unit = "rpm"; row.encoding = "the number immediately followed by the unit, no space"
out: 9000rpm
